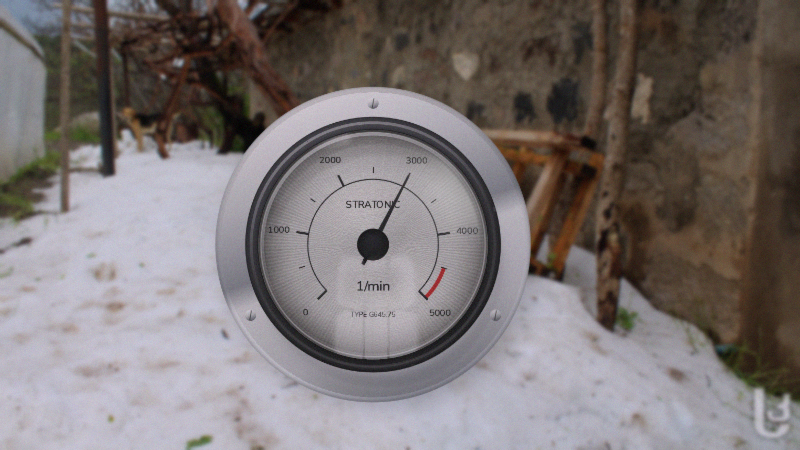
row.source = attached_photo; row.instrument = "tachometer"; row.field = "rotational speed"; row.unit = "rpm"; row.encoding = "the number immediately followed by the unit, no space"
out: 3000rpm
